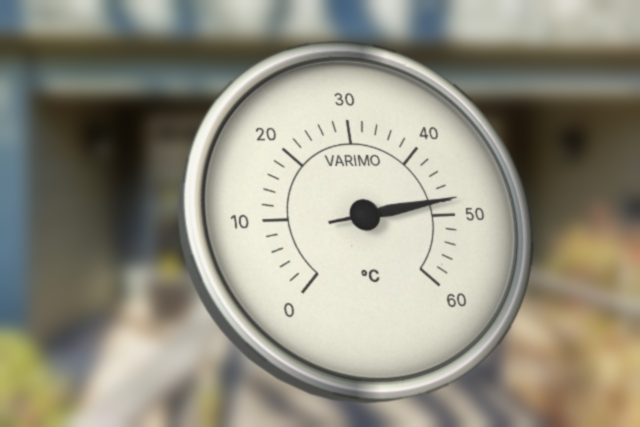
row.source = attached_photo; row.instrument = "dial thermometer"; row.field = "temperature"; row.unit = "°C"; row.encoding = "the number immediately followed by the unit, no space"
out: 48°C
